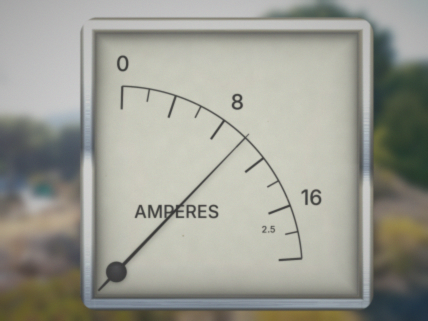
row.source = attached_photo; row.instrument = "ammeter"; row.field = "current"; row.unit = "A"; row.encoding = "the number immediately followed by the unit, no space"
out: 10A
